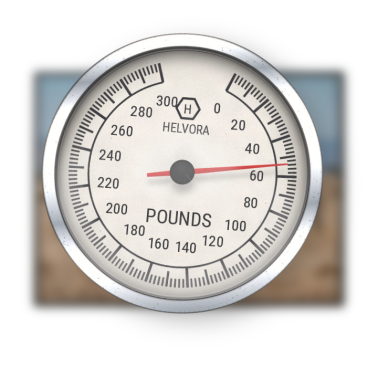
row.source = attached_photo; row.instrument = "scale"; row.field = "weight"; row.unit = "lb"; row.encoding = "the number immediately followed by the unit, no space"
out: 54lb
